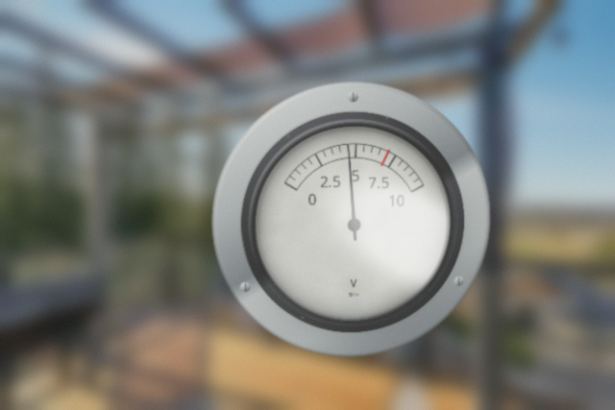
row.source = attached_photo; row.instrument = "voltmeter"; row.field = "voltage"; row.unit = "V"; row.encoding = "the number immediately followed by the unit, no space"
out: 4.5V
